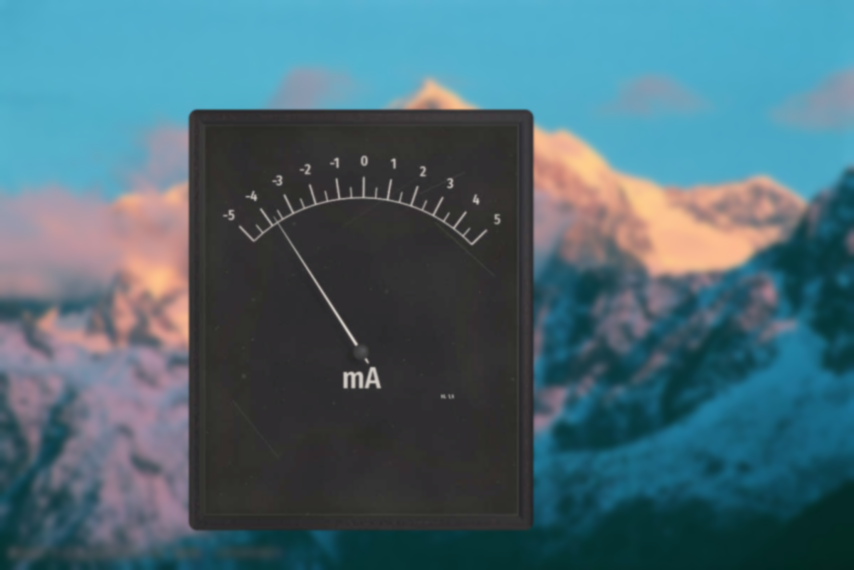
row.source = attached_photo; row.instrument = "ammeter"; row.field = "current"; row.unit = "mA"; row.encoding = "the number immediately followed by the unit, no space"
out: -3.75mA
